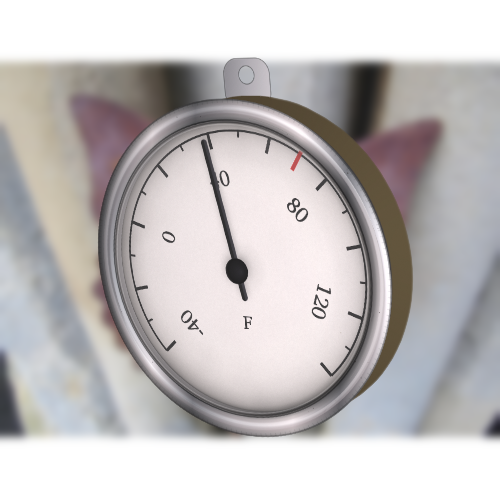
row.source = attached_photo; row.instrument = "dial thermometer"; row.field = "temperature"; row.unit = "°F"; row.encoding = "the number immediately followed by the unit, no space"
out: 40°F
